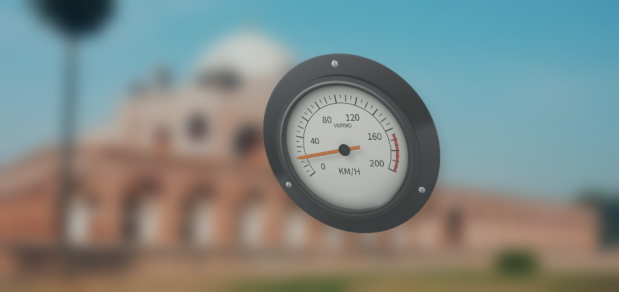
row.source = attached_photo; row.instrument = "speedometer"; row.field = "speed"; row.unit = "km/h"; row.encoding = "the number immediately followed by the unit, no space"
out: 20km/h
